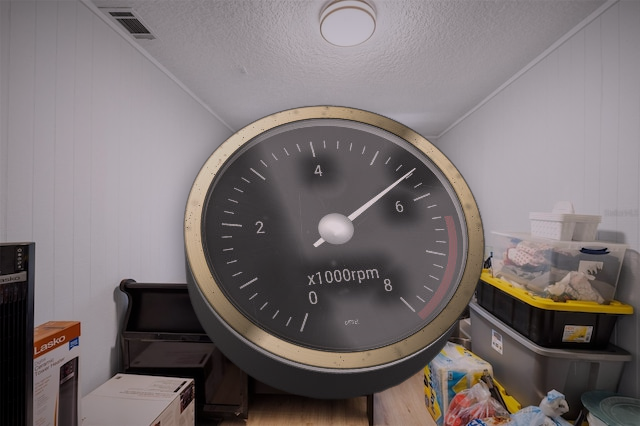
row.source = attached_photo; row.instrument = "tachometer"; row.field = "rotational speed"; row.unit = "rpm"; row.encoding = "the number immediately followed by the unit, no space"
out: 5600rpm
